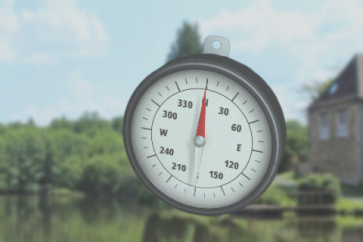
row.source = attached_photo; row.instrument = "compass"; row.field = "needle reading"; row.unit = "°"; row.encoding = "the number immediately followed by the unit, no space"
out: 0°
